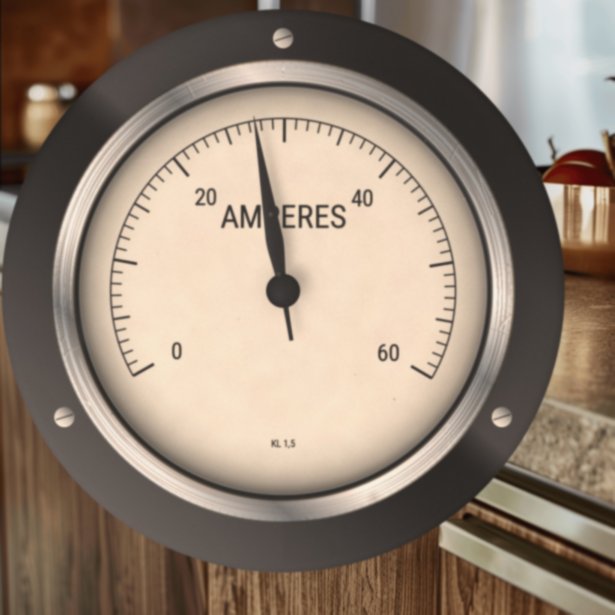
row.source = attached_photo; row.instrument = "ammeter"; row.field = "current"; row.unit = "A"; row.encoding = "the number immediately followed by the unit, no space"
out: 27.5A
